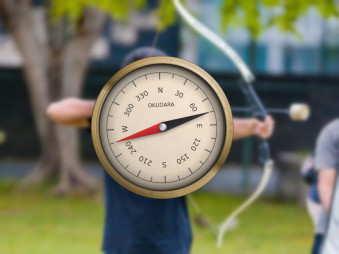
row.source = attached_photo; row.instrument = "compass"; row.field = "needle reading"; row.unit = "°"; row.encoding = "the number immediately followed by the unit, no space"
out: 255°
